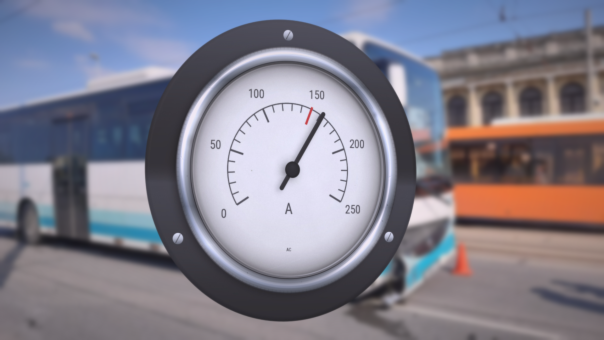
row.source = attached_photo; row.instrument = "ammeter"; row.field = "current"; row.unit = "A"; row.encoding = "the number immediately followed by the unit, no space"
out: 160A
